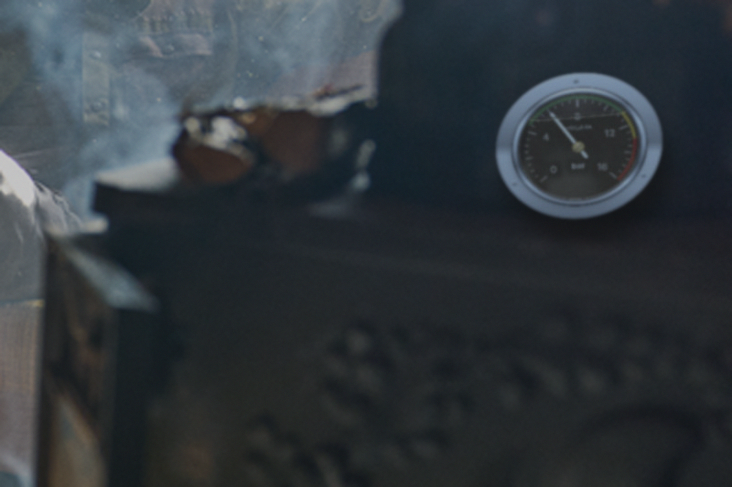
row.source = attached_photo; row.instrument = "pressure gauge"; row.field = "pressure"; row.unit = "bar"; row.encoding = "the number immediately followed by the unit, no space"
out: 6bar
